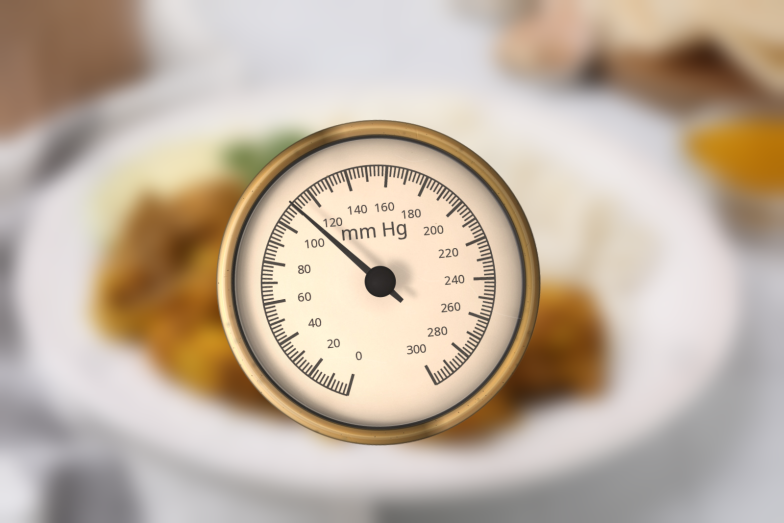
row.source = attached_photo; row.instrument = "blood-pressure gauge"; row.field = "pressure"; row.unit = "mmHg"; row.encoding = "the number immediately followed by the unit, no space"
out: 110mmHg
